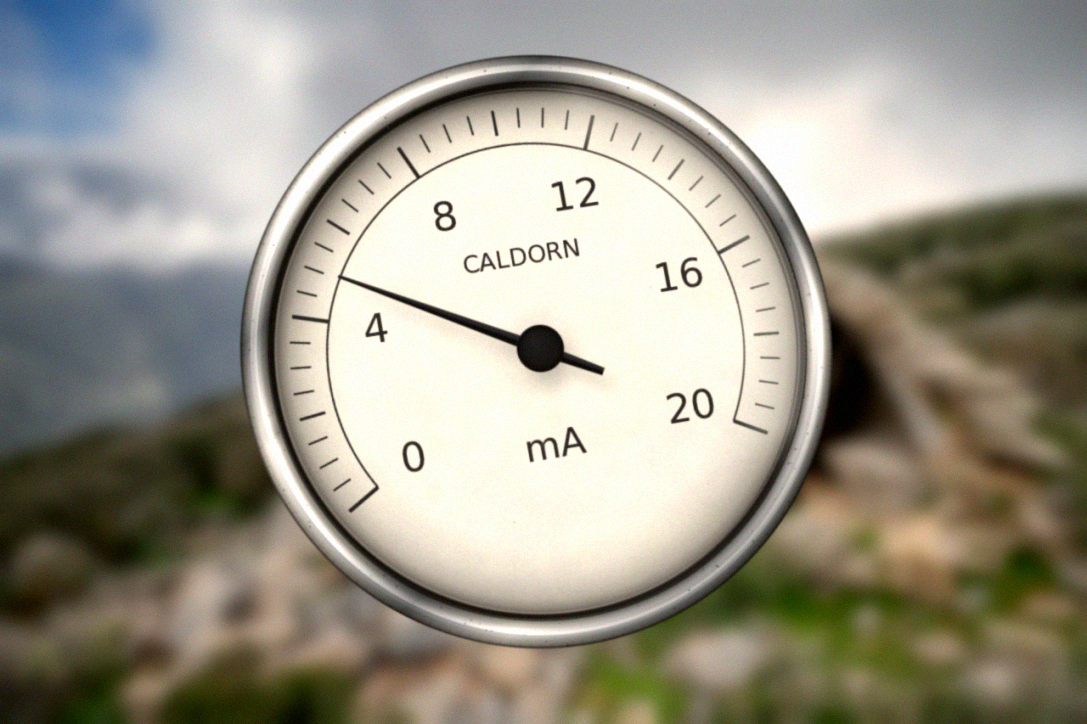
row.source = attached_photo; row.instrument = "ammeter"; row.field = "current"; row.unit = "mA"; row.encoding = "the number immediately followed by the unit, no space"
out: 5mA
